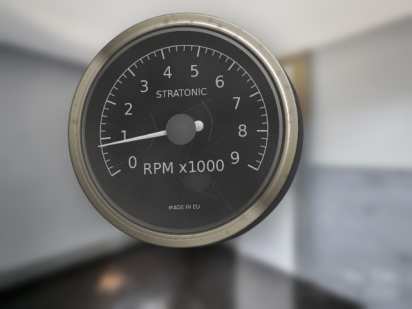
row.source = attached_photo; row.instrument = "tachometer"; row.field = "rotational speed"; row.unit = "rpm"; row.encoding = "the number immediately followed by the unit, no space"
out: 800rpm
